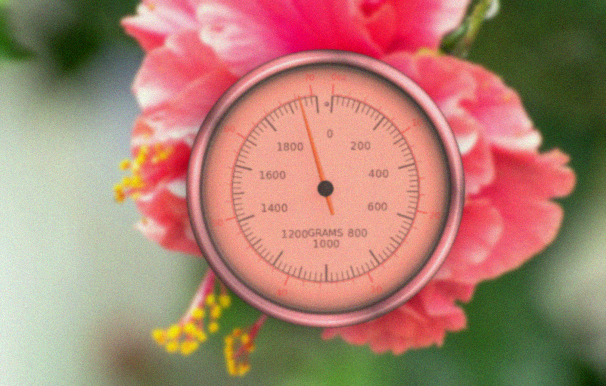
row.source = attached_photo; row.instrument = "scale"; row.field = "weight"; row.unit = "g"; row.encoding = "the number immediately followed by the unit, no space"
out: 1940g
